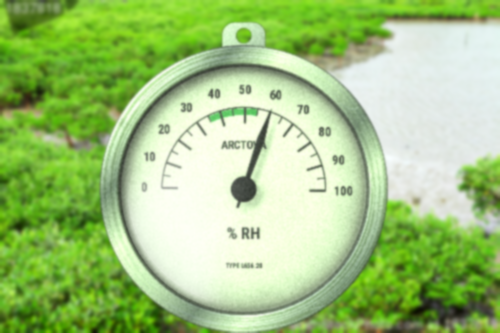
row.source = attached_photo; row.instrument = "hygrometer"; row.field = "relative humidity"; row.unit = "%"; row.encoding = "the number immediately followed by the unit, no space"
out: 60%
